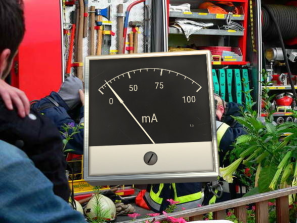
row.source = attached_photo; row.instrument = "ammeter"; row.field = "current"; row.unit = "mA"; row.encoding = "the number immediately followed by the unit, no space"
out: 25mA
